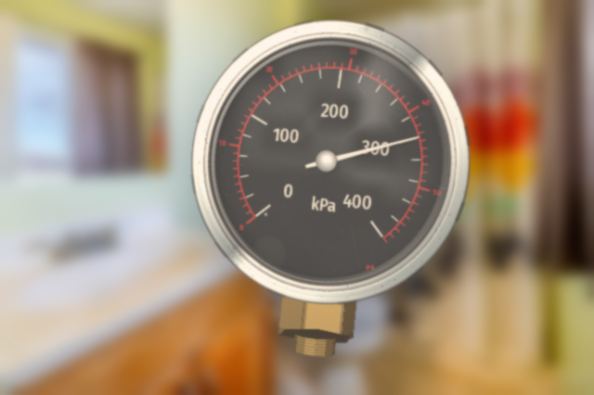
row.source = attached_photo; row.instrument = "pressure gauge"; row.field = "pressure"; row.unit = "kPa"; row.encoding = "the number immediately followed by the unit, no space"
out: 300kPa
